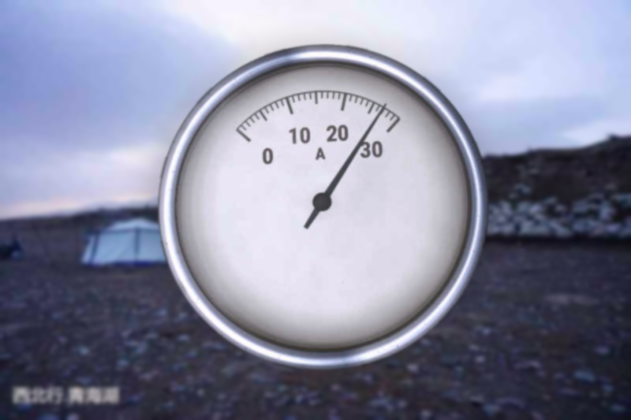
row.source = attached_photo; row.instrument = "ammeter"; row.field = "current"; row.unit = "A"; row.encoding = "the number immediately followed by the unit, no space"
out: 27A
